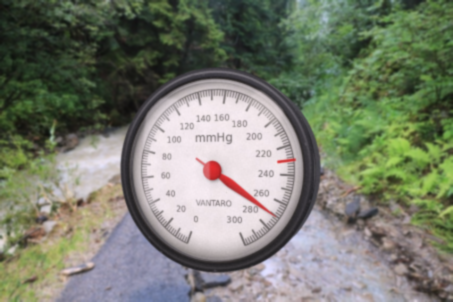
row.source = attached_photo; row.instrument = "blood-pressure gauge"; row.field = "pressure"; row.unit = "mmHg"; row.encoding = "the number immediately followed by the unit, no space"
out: 270mmHg
